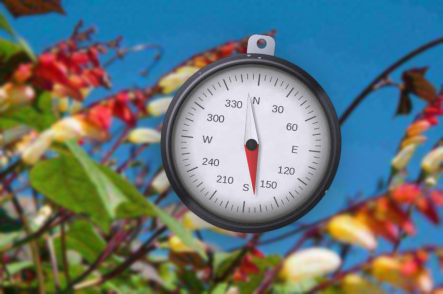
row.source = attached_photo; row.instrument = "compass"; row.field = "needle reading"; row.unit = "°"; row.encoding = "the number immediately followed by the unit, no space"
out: 170°
